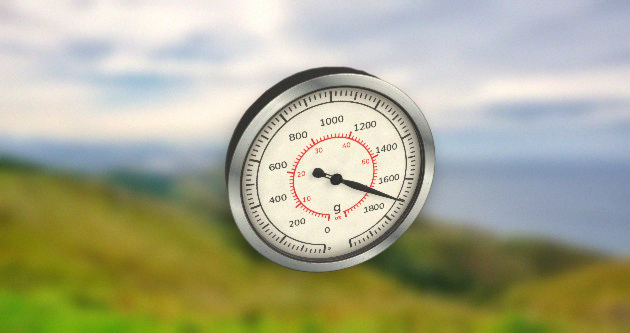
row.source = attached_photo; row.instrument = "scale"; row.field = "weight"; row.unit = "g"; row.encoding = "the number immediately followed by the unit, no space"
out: 1700g
